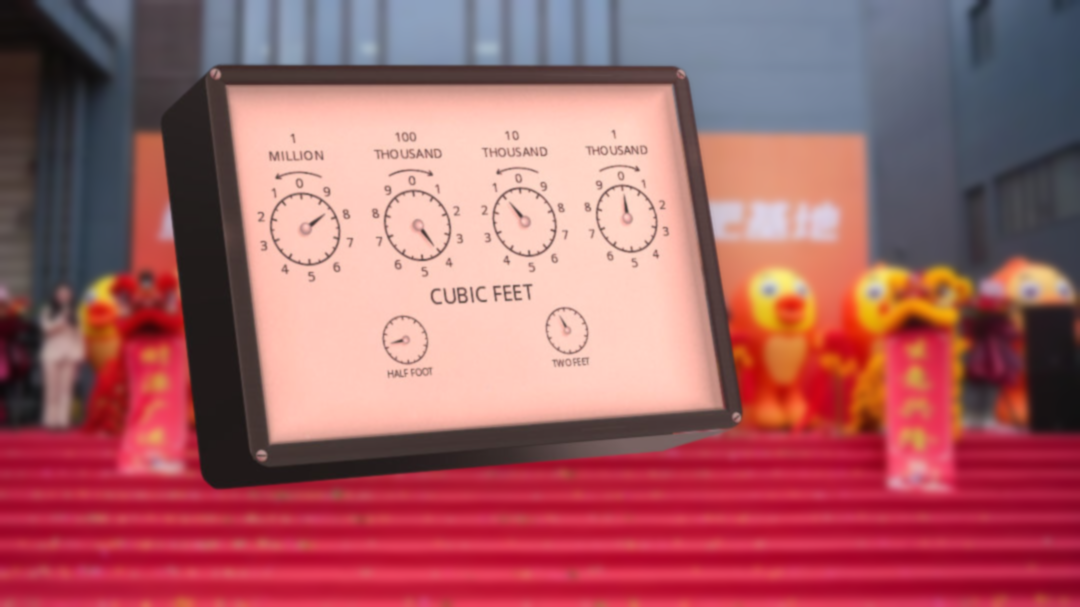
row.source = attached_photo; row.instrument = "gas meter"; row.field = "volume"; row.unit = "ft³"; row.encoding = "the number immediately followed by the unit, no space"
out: 841000ft³
